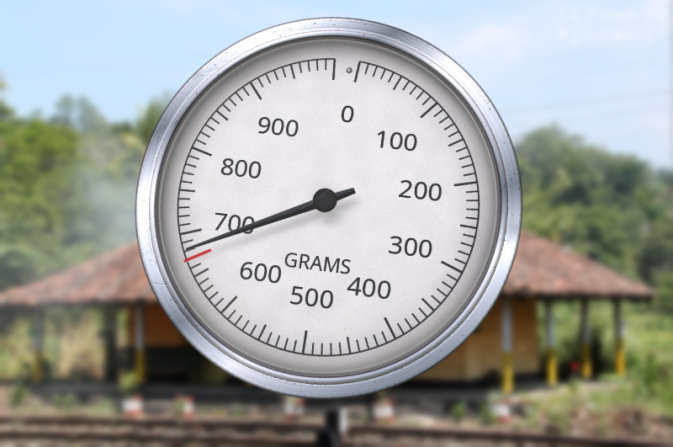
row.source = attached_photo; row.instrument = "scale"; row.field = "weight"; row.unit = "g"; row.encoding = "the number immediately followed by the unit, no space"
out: 680g
